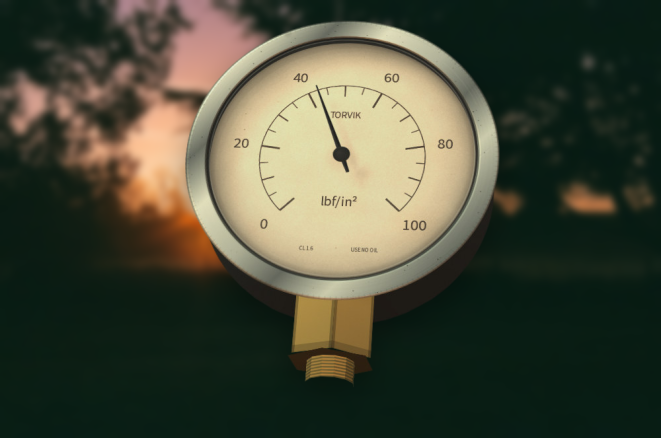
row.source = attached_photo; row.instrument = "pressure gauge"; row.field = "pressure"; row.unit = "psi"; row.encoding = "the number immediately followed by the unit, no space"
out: 42.5psi
